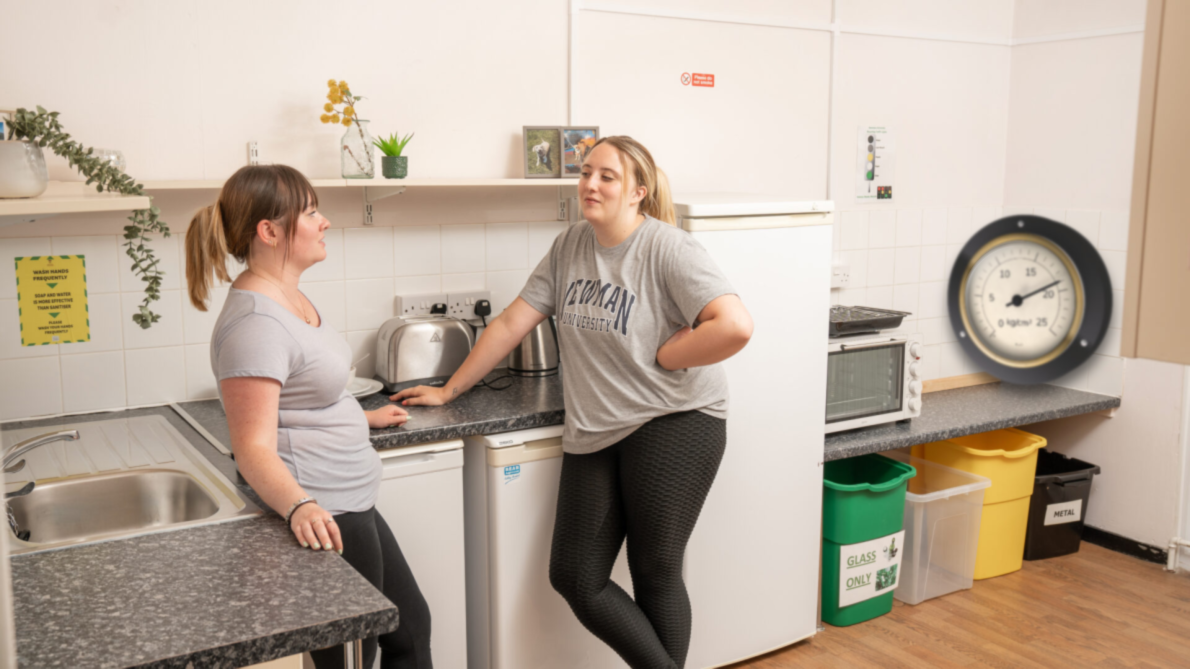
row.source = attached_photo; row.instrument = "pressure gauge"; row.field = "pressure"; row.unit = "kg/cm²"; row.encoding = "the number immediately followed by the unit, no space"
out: 19kg/cm²
